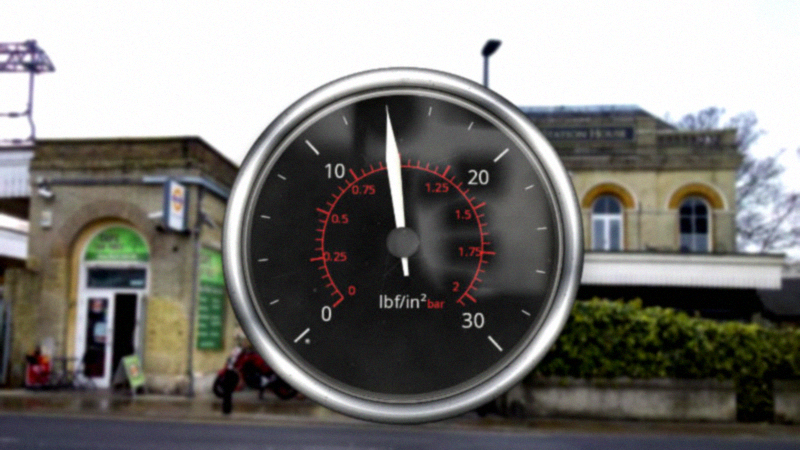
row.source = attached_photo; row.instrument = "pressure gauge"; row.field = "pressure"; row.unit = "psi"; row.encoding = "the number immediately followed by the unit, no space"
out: 14psi
